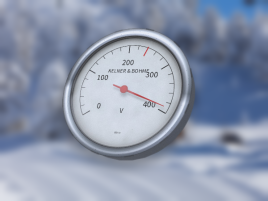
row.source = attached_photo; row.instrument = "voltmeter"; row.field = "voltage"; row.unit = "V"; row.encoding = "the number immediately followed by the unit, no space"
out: 390V
